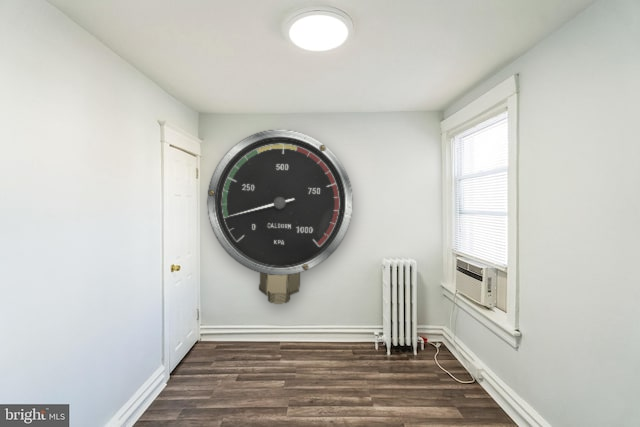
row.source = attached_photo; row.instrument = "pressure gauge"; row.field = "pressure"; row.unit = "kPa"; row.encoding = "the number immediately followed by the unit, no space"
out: 100kPa
